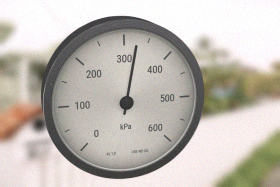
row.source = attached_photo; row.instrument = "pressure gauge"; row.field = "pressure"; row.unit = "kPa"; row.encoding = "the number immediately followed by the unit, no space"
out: 325kPa
